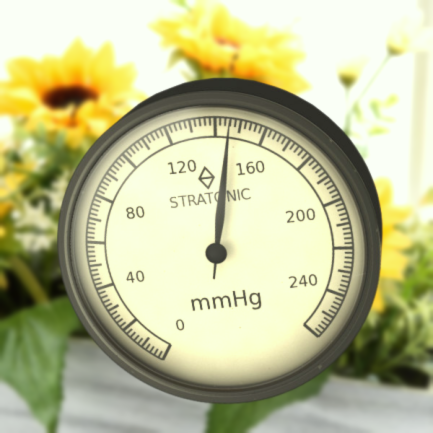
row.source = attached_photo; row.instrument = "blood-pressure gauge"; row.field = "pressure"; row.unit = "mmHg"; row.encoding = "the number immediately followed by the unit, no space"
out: 146mmHg
